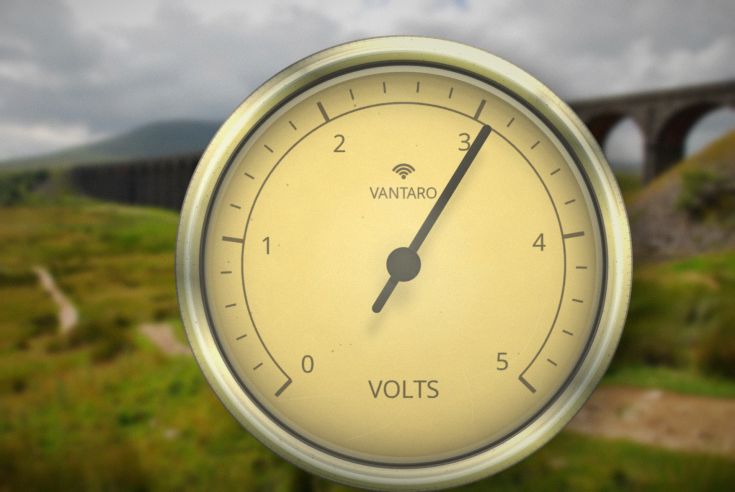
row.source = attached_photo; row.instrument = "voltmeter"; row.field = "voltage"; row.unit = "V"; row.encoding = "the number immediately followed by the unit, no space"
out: 3.1V
